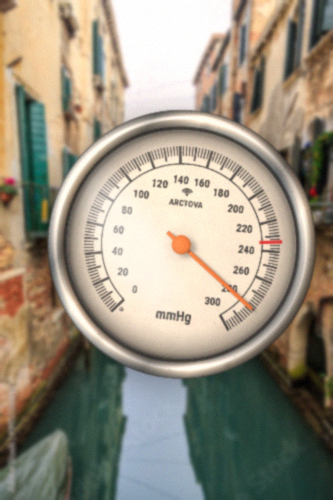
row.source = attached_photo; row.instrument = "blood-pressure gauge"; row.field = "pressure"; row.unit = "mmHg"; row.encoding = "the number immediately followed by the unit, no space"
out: 280mmHg
